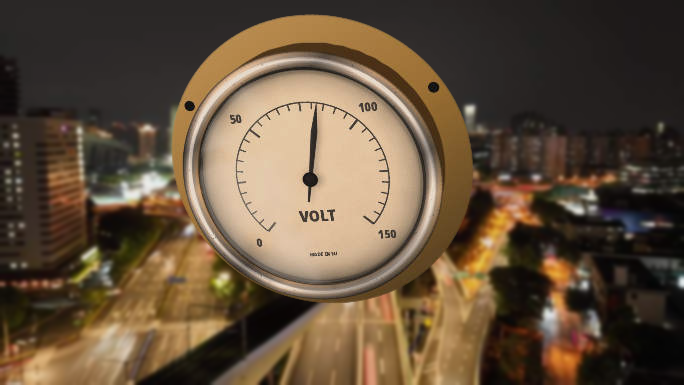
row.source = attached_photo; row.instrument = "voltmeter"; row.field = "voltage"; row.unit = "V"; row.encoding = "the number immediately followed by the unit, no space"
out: 82.5V
